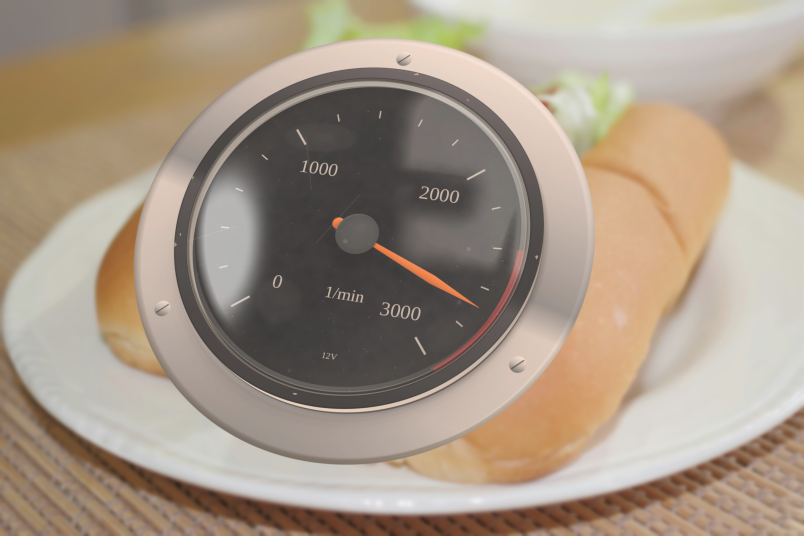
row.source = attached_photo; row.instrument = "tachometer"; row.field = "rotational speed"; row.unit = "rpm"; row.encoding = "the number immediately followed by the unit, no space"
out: 2700rpm
